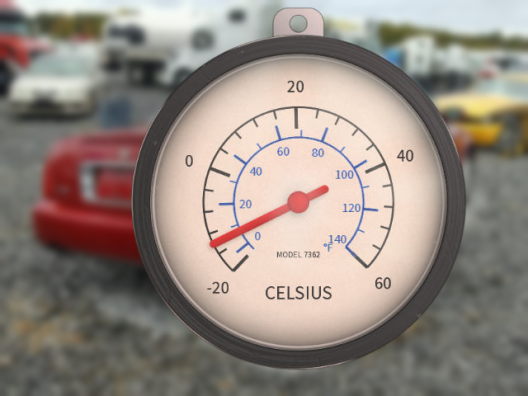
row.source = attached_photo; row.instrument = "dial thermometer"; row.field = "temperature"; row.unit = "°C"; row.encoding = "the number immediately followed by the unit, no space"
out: -14°C
